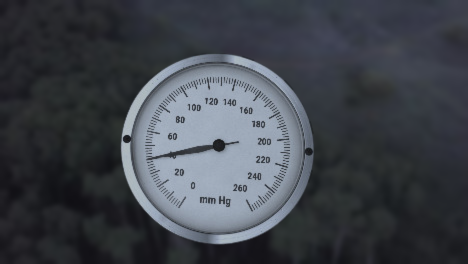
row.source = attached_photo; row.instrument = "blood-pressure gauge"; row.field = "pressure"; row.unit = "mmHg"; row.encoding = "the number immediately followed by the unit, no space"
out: 40mmHg
